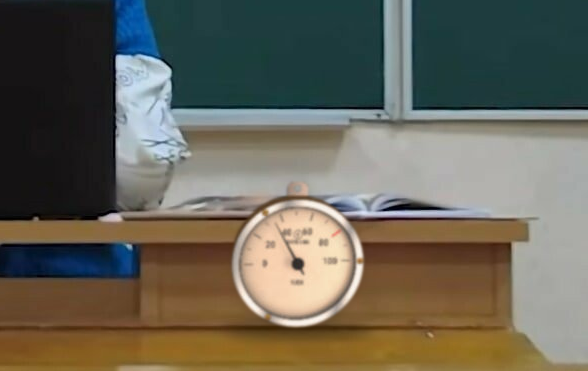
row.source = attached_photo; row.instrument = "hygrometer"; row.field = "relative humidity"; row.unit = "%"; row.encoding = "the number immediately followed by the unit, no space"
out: 35%
